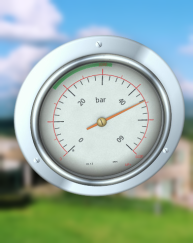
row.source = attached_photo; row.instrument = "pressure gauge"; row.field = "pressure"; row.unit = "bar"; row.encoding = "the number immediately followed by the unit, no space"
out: 44bar
